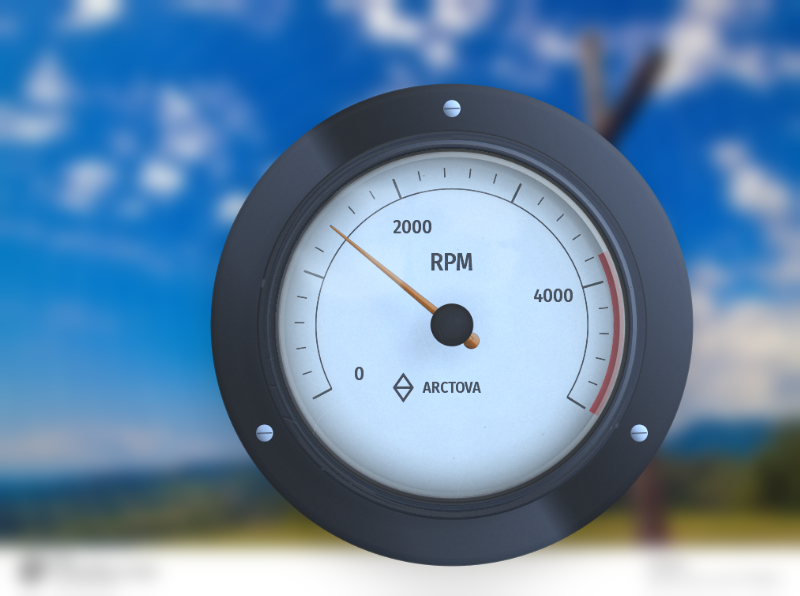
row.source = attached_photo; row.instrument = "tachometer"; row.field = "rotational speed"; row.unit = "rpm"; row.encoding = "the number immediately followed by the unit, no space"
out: 1400rpm
